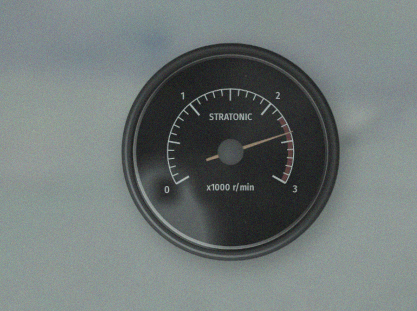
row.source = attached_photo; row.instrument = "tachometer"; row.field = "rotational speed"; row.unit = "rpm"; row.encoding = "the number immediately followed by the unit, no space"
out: 2400rpm
